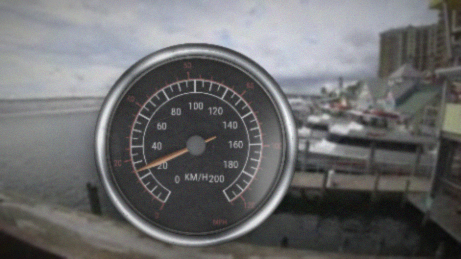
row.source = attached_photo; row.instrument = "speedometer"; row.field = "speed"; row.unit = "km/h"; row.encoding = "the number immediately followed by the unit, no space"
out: 25km/h
